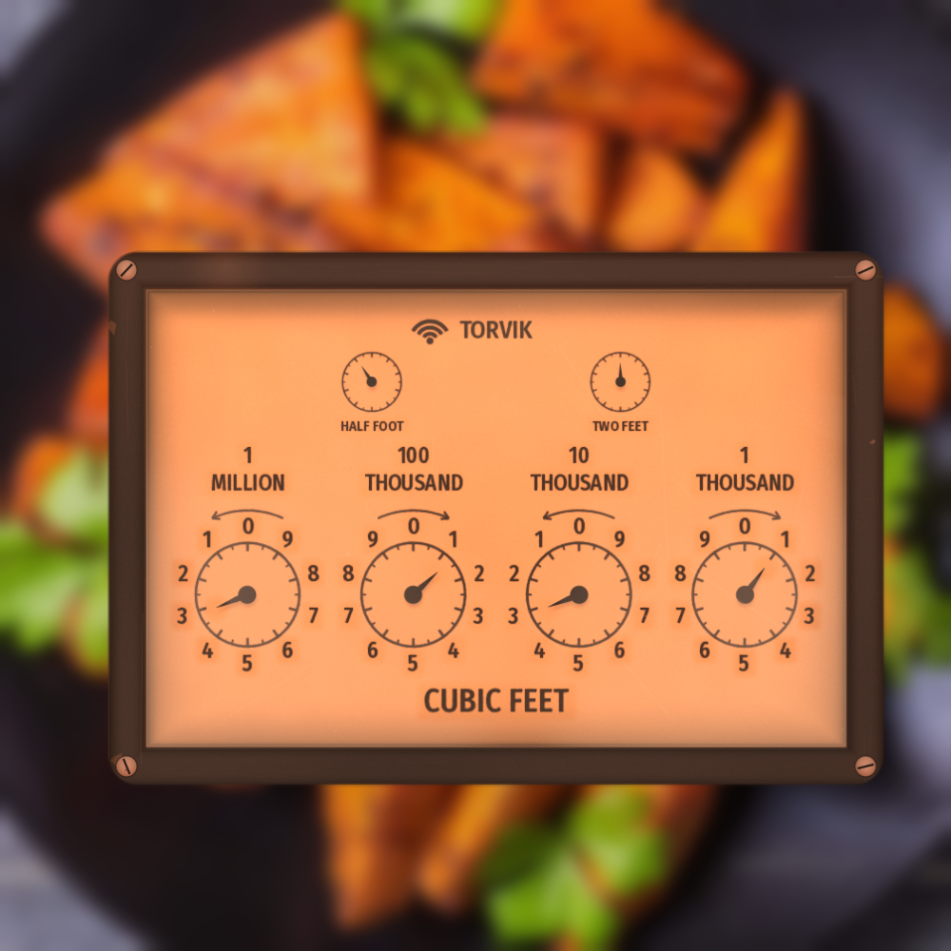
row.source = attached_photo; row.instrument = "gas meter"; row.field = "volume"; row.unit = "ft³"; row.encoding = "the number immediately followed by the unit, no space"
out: 313100ft³
